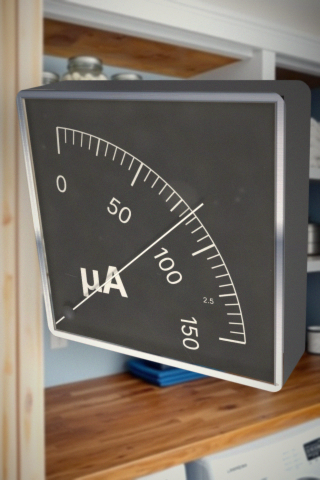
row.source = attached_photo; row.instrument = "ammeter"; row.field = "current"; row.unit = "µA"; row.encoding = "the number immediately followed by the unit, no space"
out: 82.5µA
